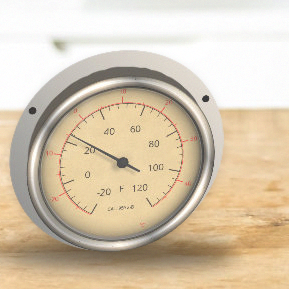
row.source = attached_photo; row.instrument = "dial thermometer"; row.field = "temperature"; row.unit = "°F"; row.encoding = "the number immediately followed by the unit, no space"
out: 24°F
